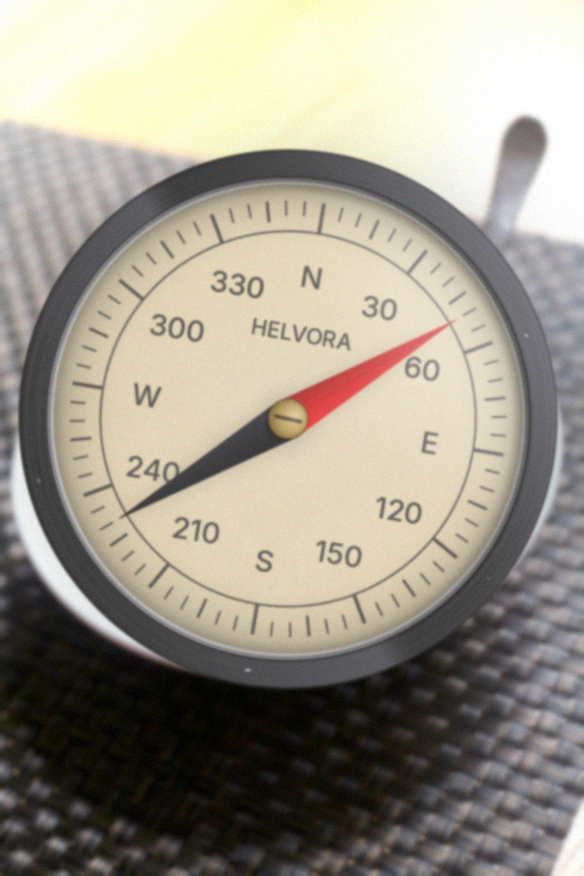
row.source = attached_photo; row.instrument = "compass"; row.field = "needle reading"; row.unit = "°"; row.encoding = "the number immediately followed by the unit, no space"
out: 50°
